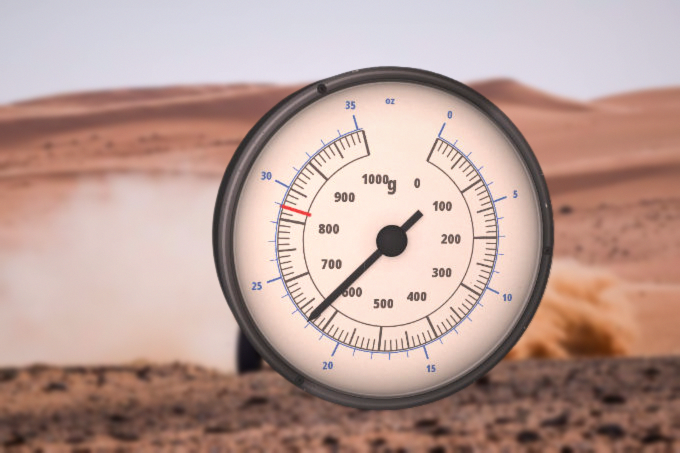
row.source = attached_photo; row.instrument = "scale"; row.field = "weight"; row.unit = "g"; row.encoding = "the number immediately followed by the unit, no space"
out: 630g
